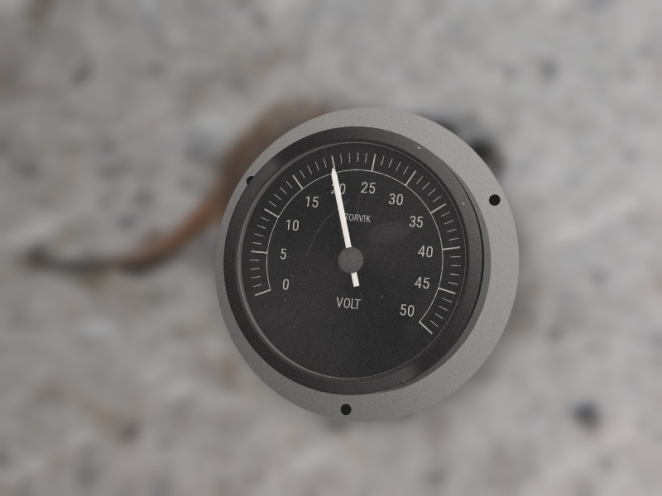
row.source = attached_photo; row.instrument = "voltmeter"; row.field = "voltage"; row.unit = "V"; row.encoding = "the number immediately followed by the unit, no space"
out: 20V
